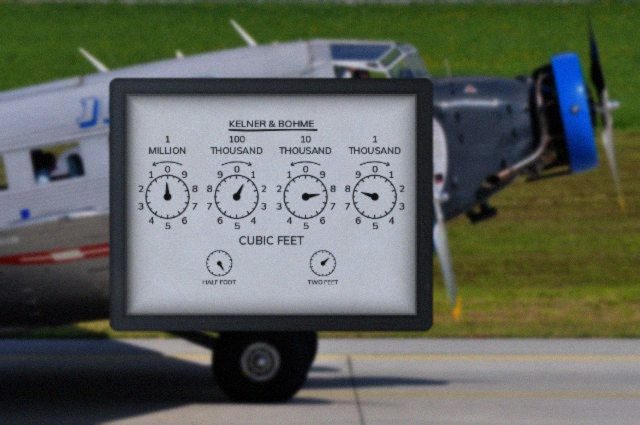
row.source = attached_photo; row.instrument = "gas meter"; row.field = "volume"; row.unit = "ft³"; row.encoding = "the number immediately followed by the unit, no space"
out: 7800ft³
